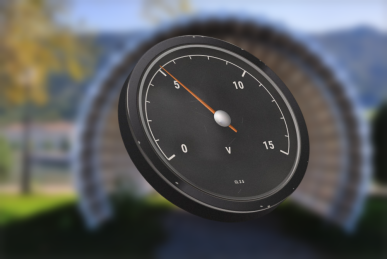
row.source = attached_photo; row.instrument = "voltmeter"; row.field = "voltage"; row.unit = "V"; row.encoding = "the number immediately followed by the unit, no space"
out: 5V
